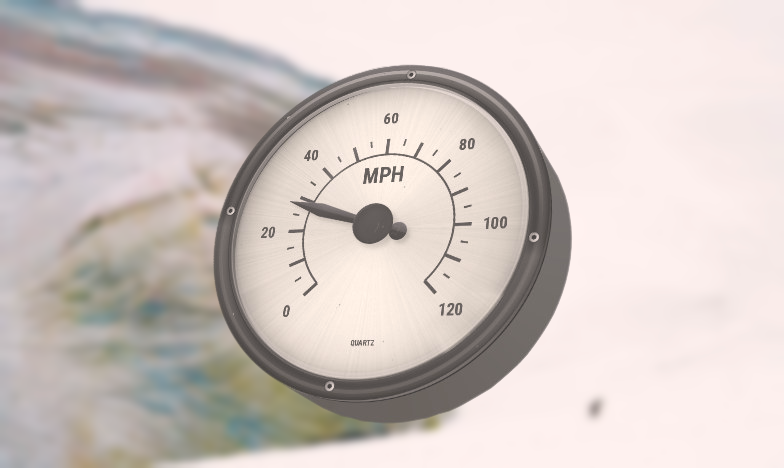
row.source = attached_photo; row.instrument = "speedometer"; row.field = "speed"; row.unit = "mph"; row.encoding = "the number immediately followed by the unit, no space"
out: 27.5mph
